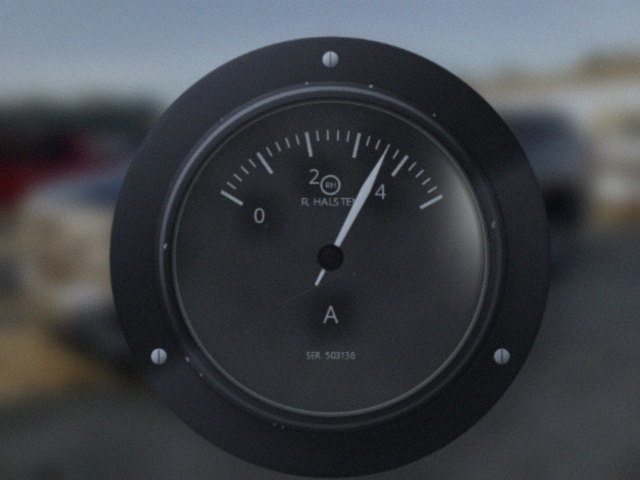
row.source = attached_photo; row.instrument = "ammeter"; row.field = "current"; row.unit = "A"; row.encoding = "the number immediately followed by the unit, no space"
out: 3.6A
